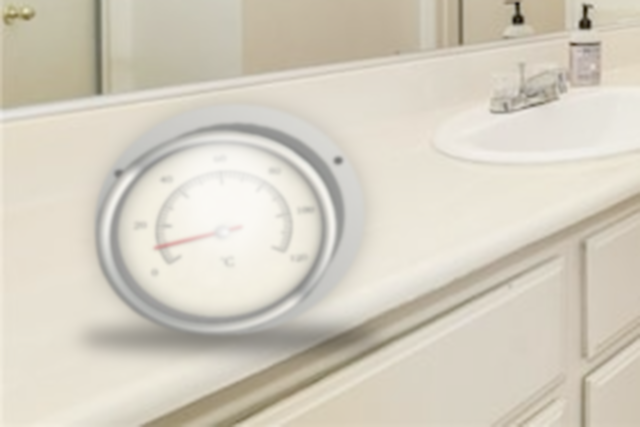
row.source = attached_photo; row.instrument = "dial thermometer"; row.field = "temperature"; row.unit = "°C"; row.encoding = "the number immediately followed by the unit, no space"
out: 10°C
